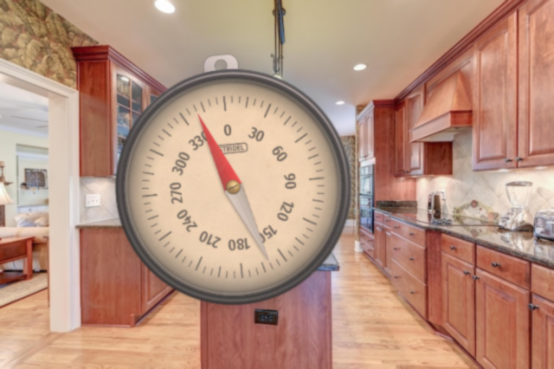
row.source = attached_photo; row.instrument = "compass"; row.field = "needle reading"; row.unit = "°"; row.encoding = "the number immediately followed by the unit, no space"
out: 340°
